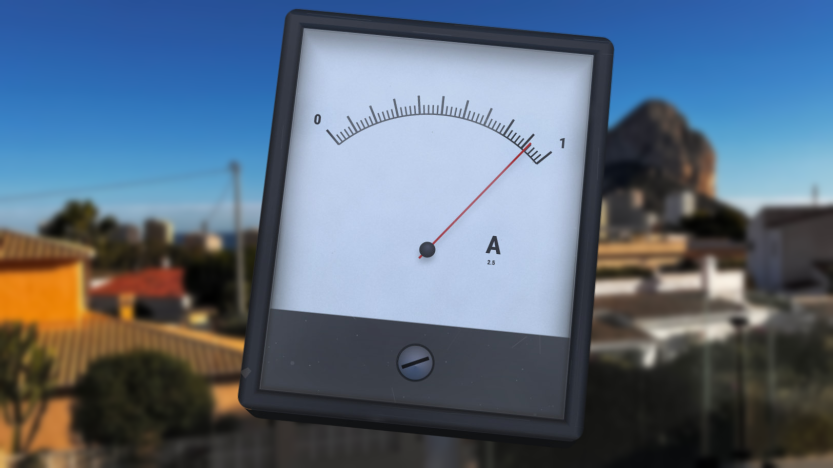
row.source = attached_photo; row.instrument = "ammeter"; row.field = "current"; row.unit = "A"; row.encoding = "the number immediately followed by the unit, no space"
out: 0.92A
